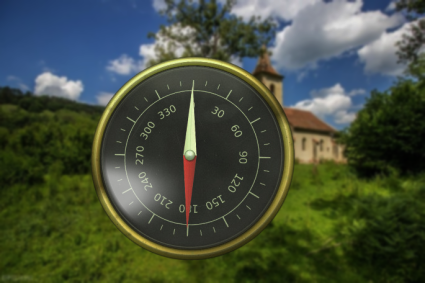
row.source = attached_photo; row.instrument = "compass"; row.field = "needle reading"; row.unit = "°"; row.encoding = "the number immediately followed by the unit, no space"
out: 180°
